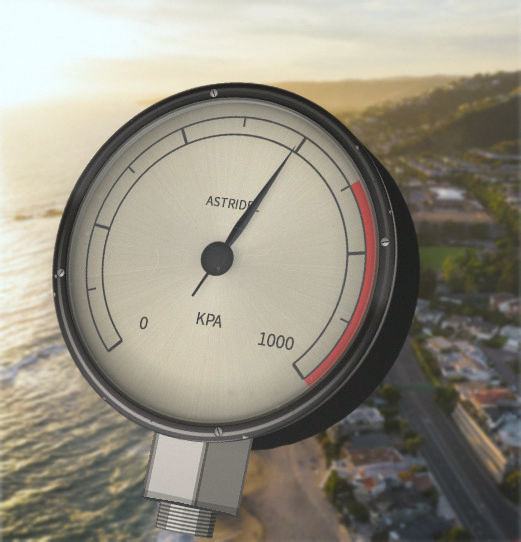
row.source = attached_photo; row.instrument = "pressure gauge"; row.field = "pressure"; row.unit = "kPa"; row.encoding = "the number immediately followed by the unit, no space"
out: 600kPa
